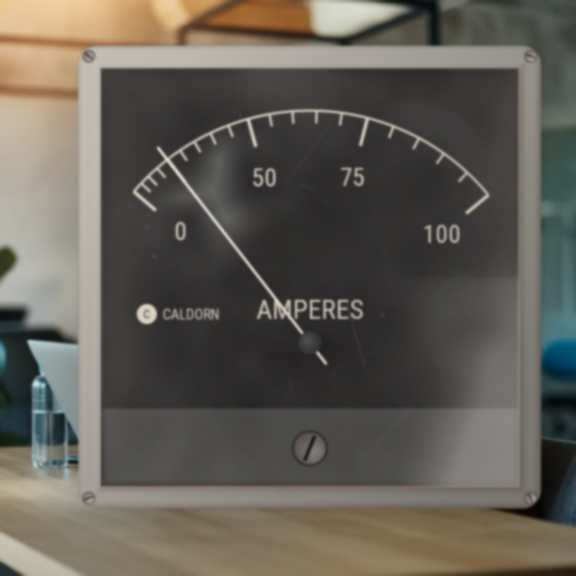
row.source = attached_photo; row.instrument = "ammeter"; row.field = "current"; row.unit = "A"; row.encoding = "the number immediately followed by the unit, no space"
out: 25A
